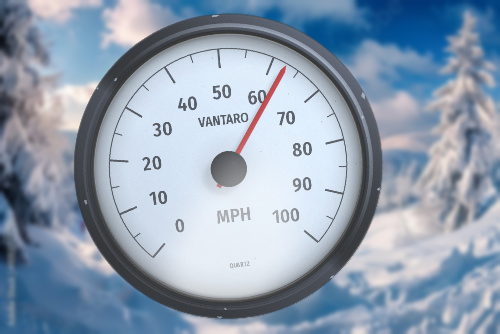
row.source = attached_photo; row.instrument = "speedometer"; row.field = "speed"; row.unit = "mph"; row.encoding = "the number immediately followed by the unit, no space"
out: 62.5mph
